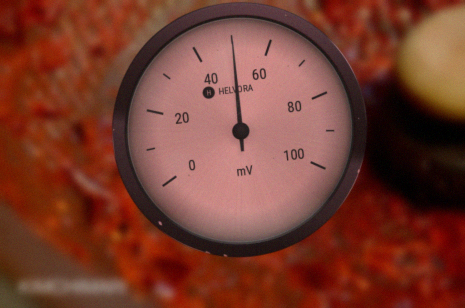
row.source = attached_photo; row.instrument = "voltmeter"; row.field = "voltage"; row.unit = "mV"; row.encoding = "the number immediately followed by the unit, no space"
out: 50mV
